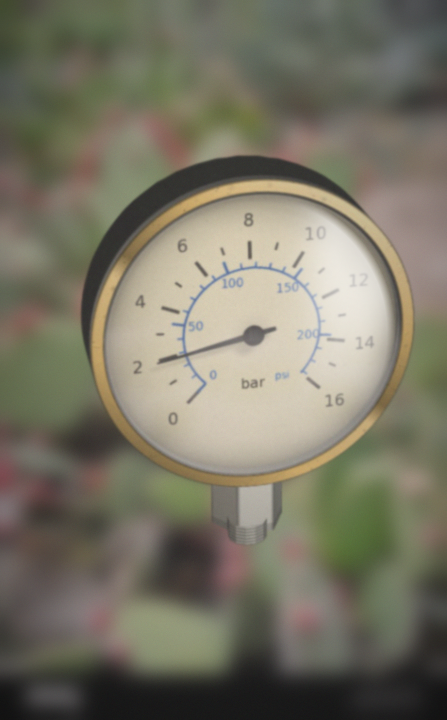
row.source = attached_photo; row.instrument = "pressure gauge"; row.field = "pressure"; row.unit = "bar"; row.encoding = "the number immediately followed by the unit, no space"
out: 2bar
